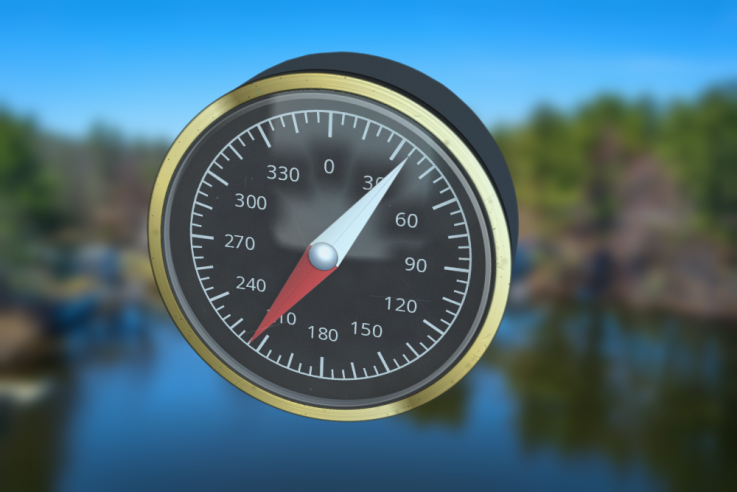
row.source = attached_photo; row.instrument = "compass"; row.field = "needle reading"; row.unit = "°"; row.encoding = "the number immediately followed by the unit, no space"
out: 215°
